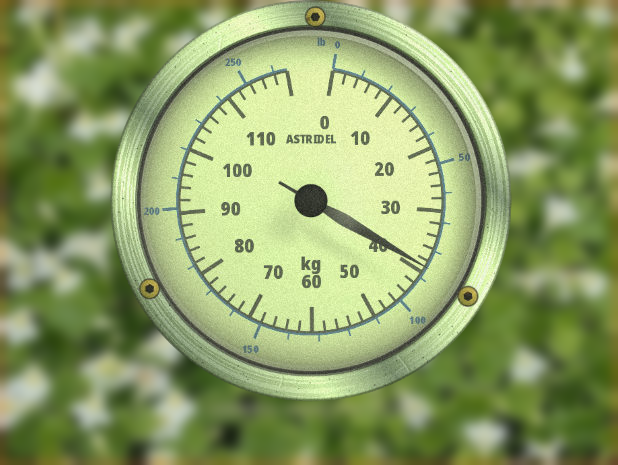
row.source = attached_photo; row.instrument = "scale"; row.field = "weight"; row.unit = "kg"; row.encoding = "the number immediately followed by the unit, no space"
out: 39kg
